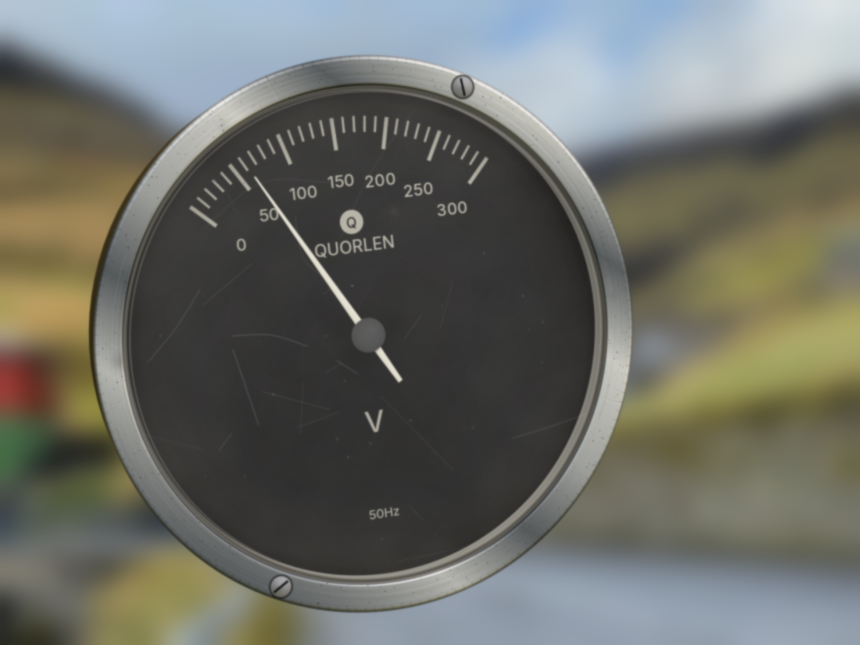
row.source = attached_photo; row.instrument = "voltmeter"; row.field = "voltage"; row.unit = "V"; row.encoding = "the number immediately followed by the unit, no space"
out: 60V
